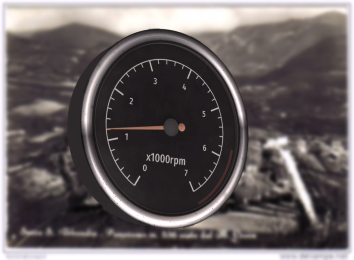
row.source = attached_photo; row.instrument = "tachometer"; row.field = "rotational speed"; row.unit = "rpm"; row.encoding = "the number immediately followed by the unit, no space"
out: 1200rpm
